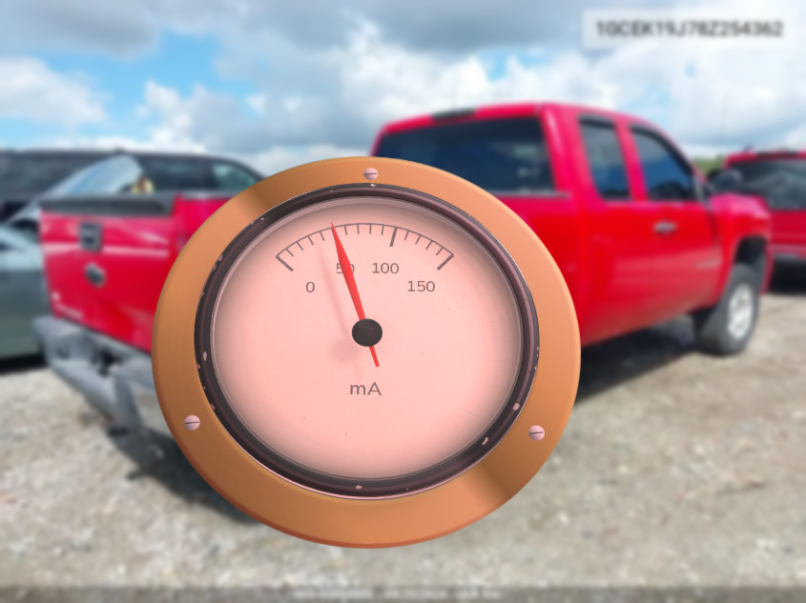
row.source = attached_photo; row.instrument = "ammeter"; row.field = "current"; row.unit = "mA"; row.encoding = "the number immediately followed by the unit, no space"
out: 50mA
